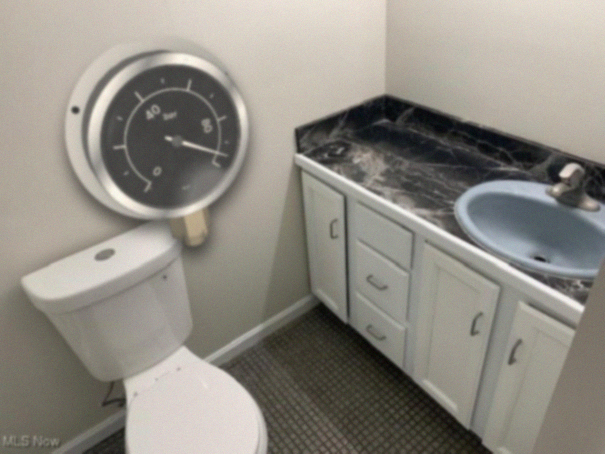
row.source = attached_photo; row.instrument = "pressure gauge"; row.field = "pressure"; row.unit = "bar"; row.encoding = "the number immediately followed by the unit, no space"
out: 95bar
